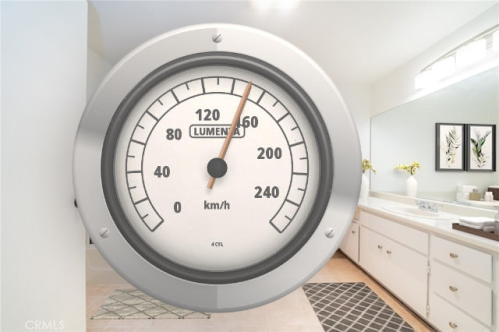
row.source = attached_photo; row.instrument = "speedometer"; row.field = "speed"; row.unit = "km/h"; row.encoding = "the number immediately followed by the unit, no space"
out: 150km/h
